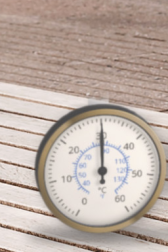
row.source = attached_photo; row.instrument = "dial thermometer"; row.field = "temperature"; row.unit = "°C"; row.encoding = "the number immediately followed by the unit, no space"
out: 30°C
